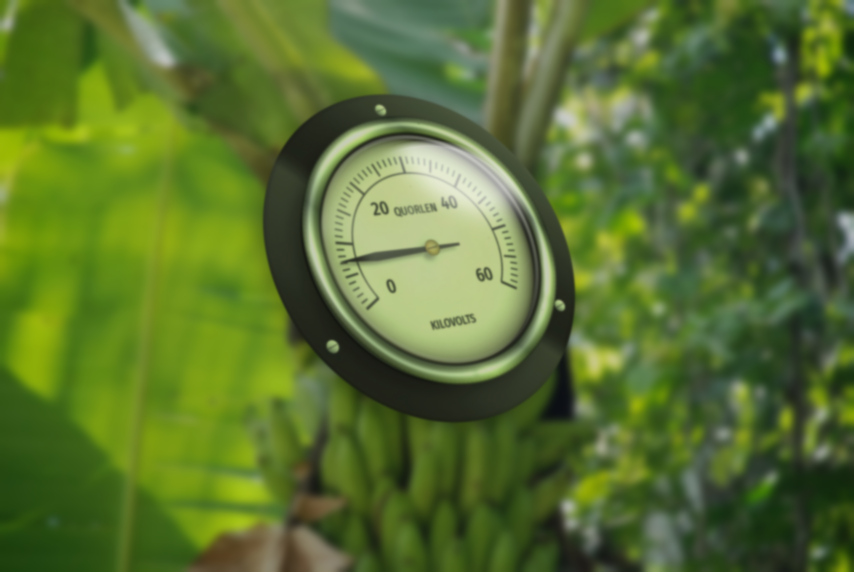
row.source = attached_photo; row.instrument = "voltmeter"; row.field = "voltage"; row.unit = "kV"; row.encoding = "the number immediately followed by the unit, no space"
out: 7kV
